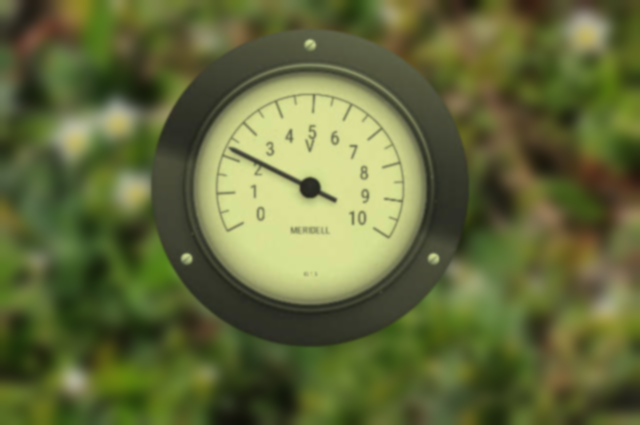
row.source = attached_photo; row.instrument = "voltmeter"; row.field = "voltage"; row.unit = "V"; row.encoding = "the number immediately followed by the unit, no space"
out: 2.25V
